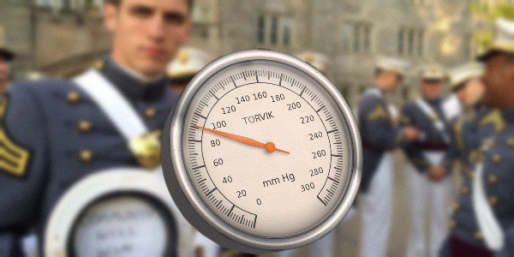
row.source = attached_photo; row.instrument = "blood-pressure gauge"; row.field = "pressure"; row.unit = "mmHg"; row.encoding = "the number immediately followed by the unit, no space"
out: 90mmHg
